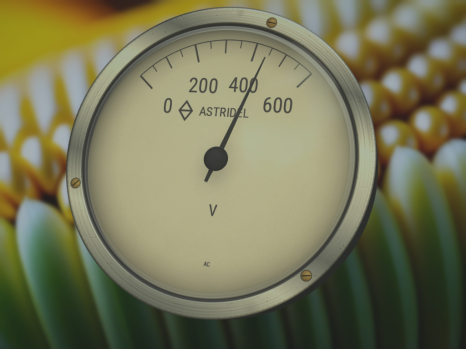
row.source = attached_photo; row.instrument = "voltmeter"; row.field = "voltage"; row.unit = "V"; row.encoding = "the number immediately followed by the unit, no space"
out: 450V
